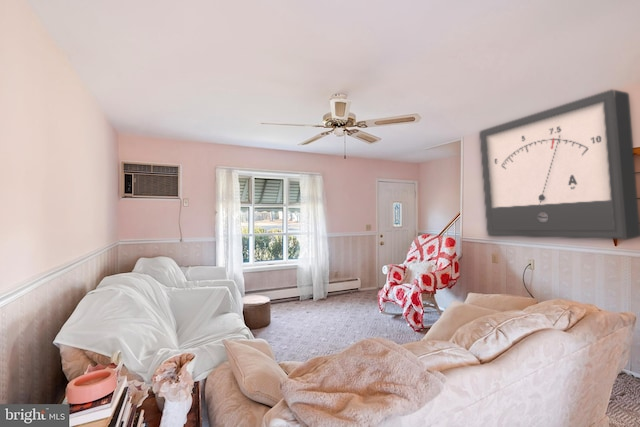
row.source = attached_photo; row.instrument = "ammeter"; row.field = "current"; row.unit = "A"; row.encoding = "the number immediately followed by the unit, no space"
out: 8A
